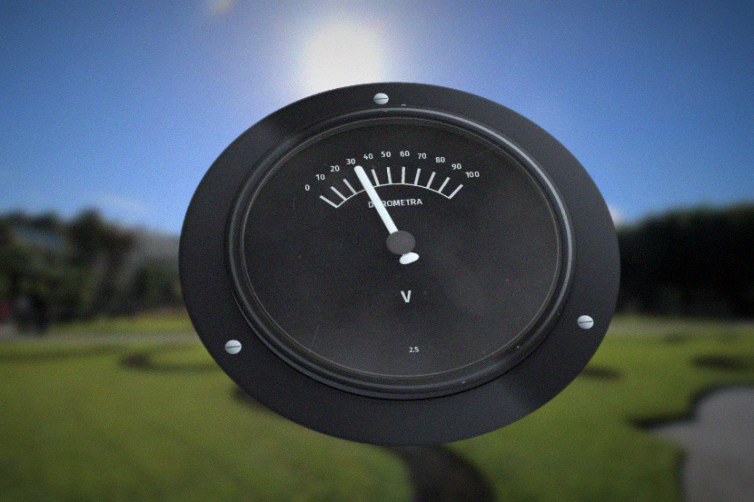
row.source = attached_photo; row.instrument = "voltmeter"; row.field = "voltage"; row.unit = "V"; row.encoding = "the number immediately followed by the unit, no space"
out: 30V
